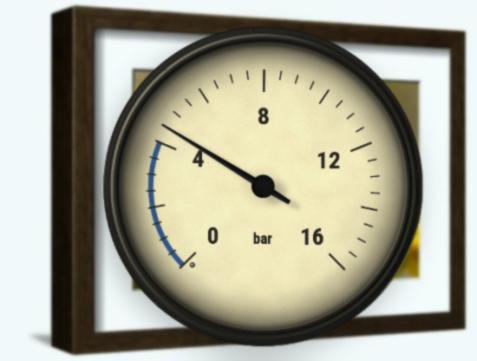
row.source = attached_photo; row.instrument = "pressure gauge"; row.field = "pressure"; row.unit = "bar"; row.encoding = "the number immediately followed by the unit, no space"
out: 4.5bar
